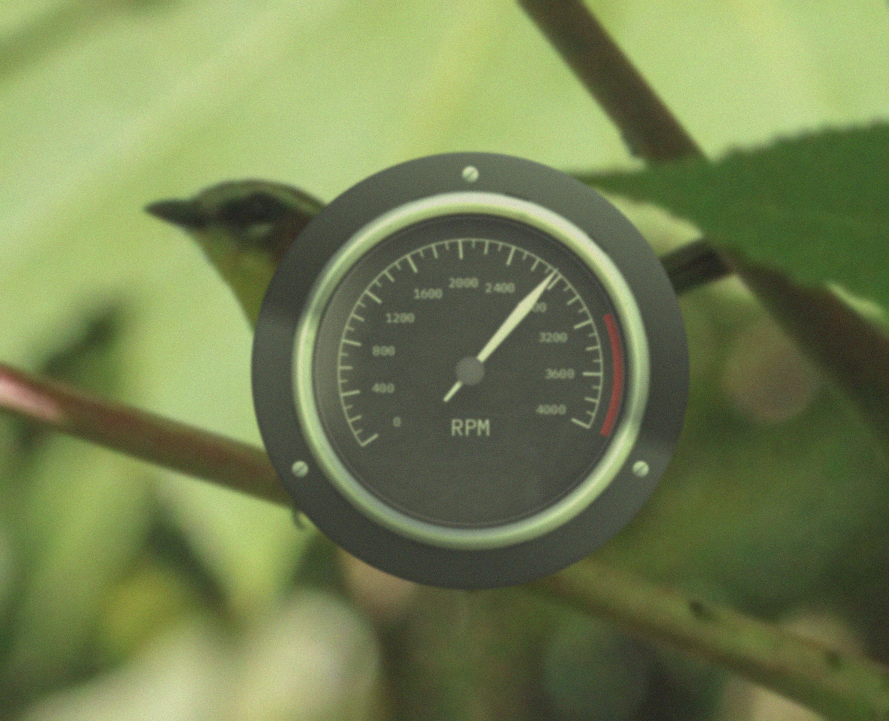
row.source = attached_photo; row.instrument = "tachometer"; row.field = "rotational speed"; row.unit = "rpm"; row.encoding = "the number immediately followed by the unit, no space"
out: 2750rpm
